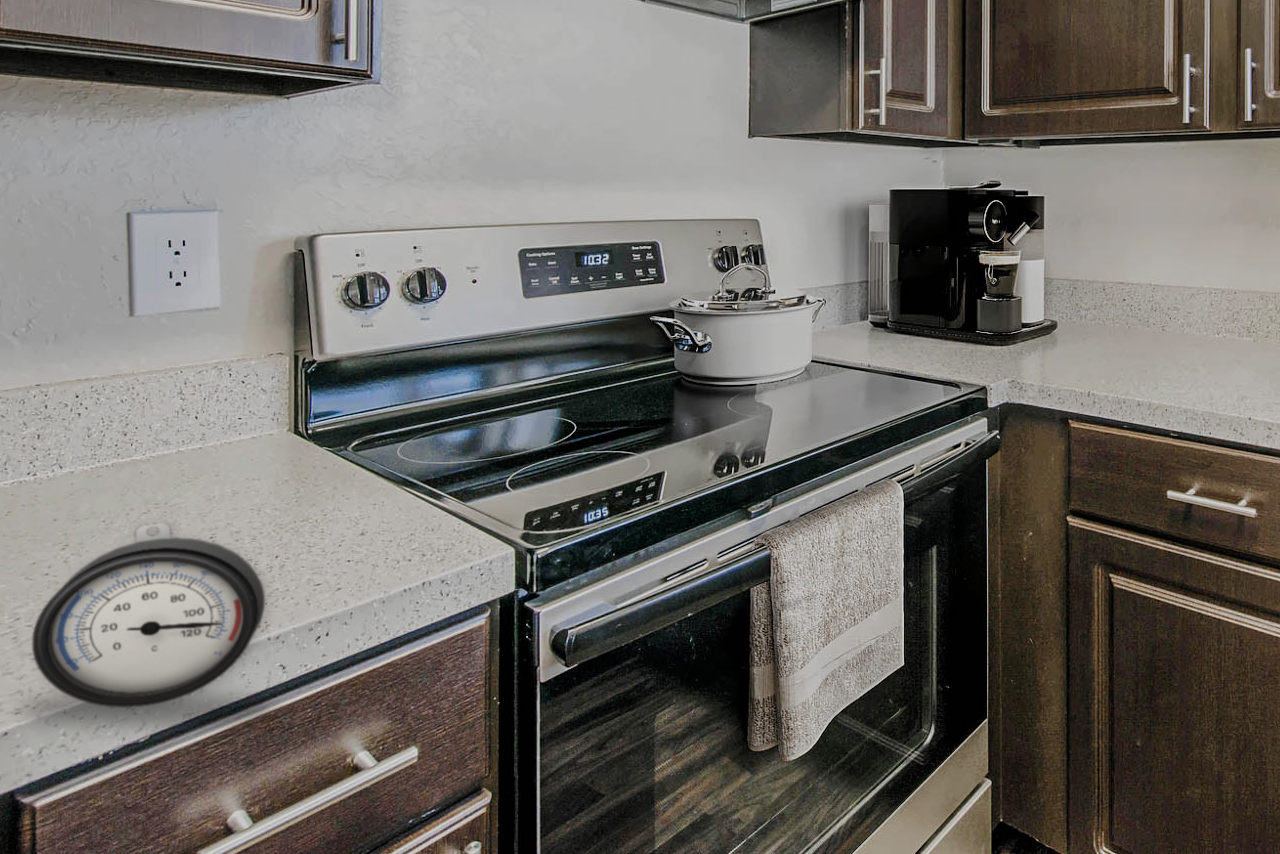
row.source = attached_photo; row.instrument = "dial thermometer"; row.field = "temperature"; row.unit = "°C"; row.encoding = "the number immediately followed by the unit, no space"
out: 110°C
